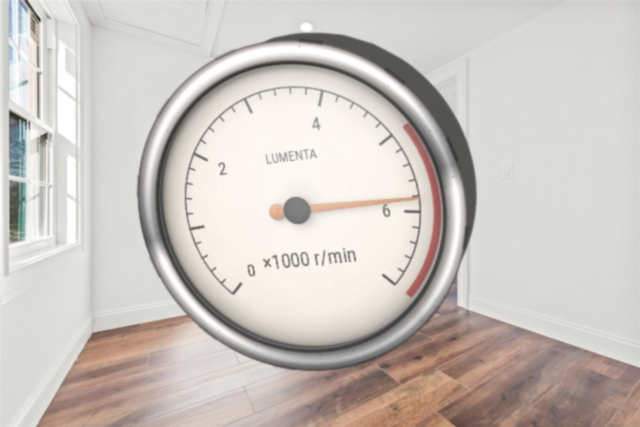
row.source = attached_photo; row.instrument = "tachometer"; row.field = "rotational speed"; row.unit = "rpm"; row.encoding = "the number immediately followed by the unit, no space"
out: 5800rpm
